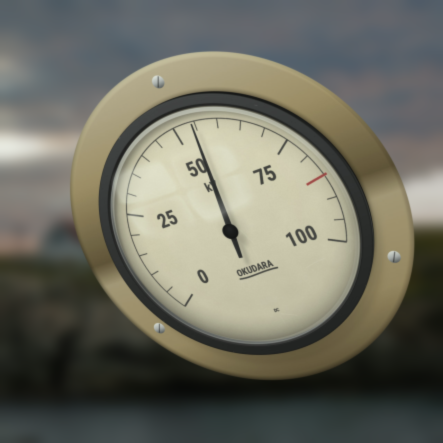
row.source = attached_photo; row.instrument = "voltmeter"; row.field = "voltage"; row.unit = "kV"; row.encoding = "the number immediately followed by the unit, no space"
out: 55kV
